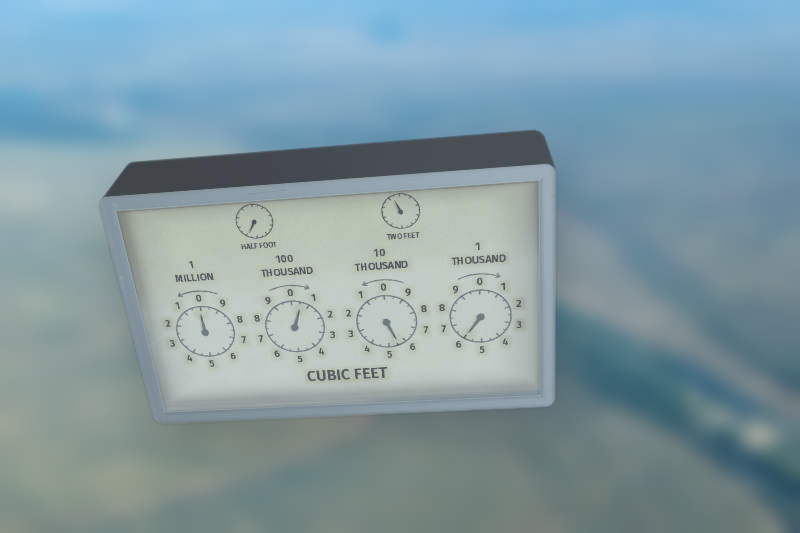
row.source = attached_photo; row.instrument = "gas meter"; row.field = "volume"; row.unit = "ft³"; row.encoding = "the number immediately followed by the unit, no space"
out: 5600ft³
